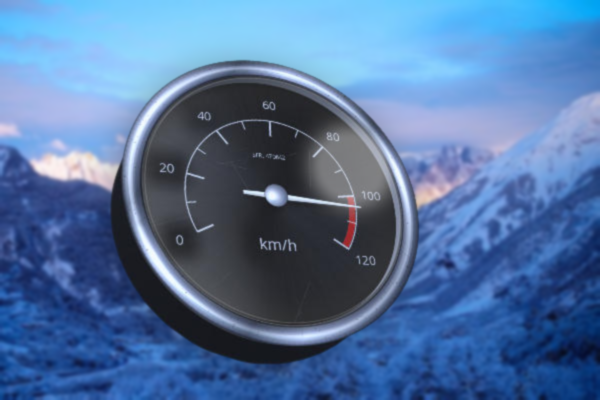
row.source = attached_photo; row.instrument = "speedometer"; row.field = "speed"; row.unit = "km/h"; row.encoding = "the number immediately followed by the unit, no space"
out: 105km/h
